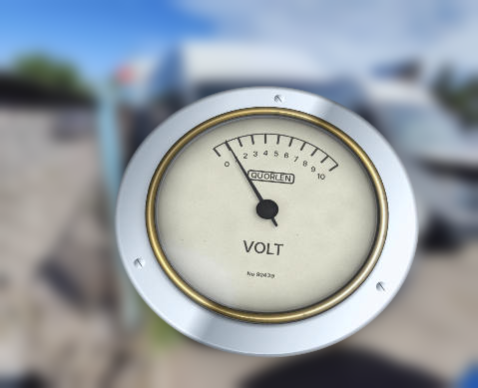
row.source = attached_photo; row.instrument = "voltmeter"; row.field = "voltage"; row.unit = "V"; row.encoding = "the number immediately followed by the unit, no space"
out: 1V
